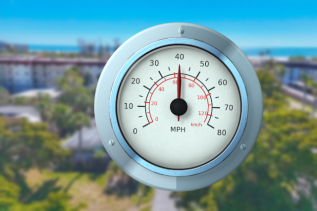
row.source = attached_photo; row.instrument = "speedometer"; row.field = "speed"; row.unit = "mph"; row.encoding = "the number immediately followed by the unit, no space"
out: 40mph
